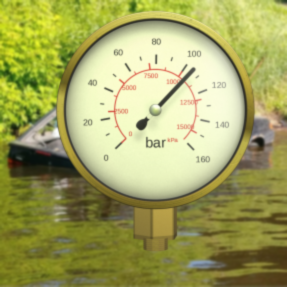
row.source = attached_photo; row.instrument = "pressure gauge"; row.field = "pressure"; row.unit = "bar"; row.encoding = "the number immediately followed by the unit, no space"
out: 105bar
